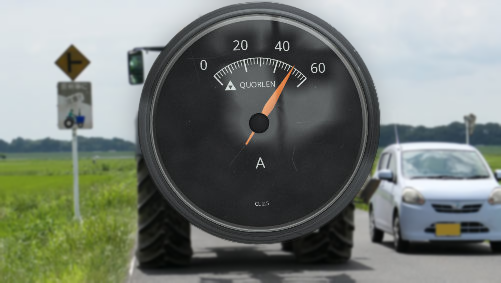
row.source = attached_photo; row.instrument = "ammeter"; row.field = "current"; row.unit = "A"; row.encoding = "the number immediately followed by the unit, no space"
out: 50A
